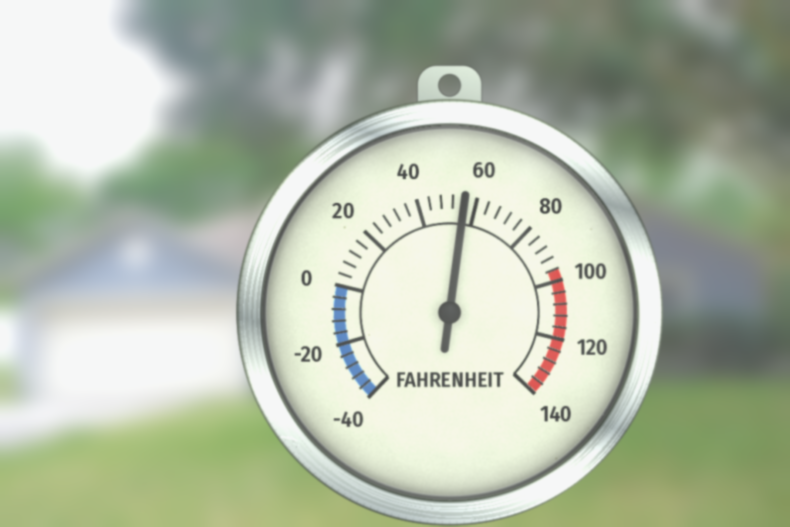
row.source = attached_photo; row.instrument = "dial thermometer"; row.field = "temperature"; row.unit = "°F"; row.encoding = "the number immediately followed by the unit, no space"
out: 56°F
